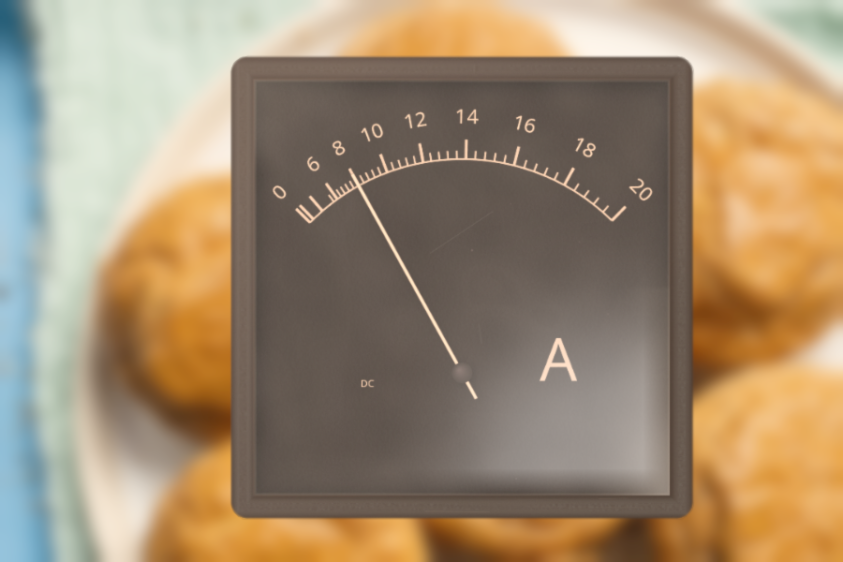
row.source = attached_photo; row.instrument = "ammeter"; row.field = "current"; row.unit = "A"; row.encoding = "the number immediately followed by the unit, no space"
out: 8A
